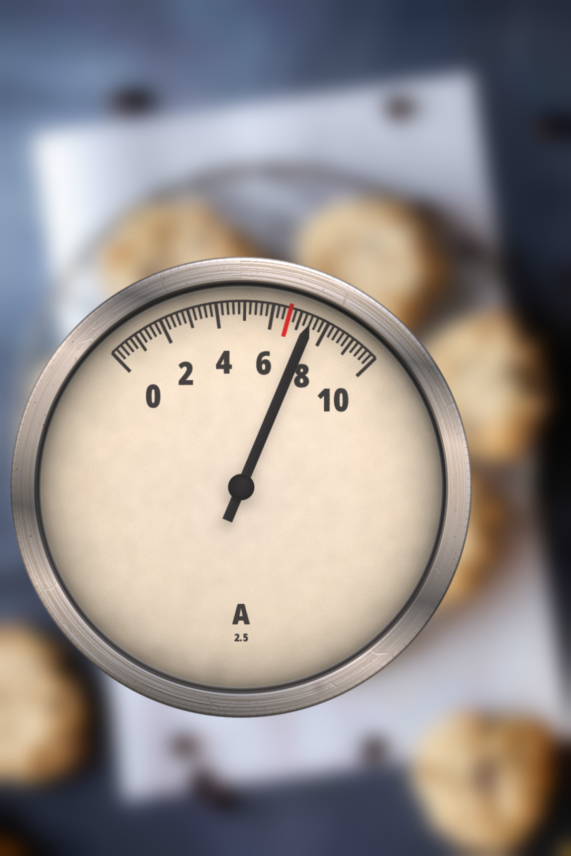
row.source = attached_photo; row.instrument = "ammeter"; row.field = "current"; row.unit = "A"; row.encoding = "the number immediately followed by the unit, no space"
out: 7.4A
